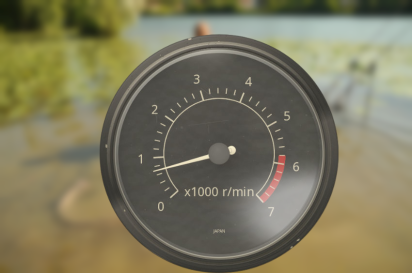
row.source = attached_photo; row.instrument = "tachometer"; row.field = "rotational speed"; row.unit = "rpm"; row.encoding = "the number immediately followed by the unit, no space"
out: 700rpm
